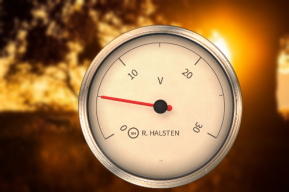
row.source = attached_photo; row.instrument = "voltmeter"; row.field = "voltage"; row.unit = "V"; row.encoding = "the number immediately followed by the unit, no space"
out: 5V
